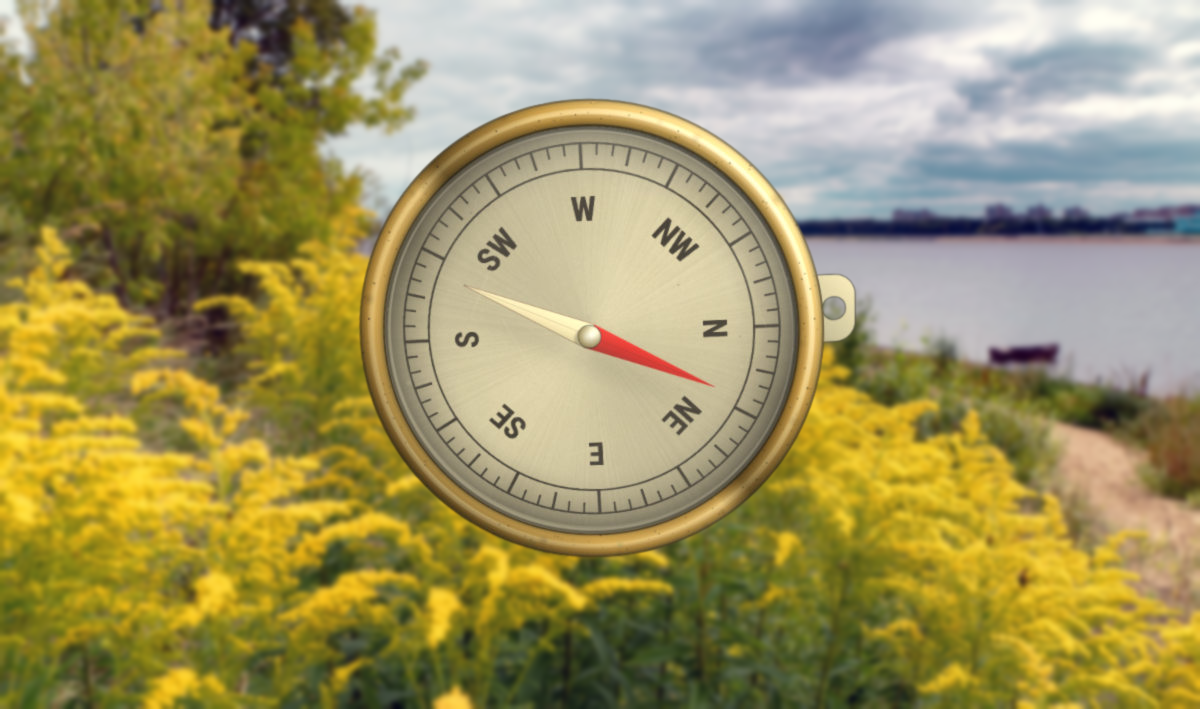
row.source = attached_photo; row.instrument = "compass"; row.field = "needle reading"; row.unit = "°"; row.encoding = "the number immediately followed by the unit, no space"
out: 25°
